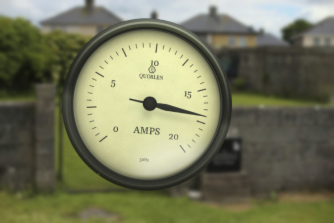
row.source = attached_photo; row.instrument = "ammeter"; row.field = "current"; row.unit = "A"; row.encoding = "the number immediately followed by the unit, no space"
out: 17A
